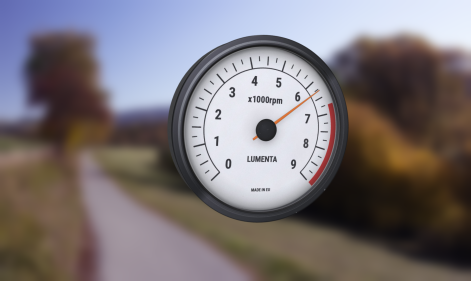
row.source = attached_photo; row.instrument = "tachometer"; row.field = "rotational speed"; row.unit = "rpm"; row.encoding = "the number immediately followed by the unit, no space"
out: 6250rpm
